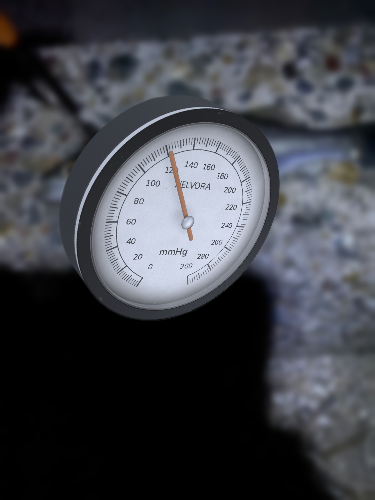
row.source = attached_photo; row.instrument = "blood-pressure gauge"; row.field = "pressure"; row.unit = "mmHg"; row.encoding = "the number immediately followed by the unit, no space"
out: 120mmHg
